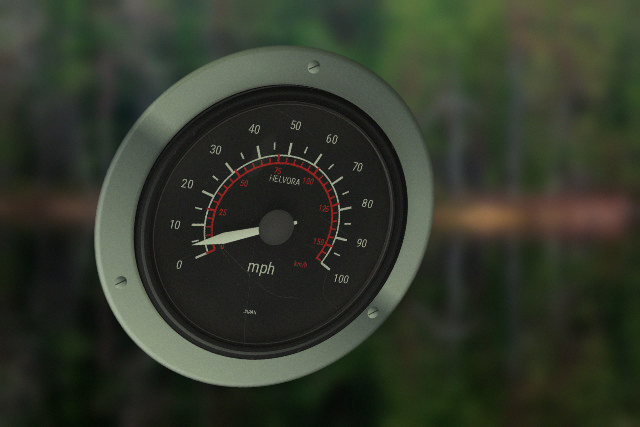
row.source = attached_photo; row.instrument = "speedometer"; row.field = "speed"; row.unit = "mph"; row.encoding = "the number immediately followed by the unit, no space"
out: 5mph
